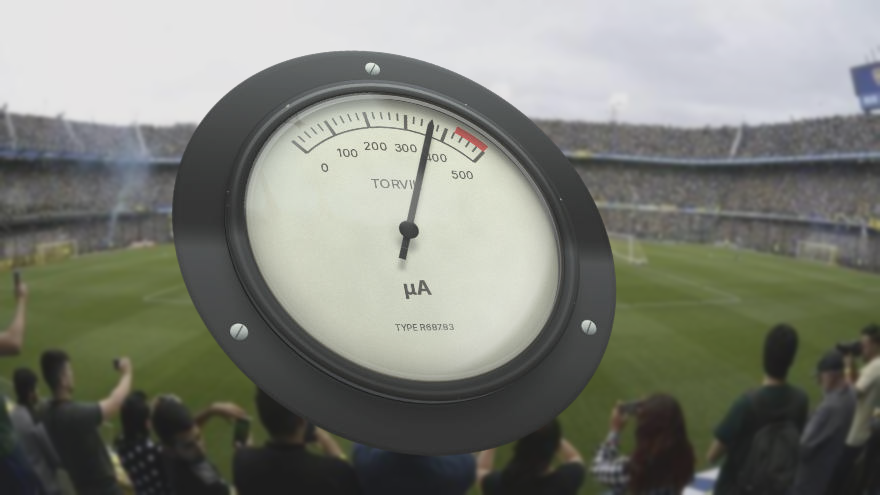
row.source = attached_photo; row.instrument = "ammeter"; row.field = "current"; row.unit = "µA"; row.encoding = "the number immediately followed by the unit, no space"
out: 360µA
